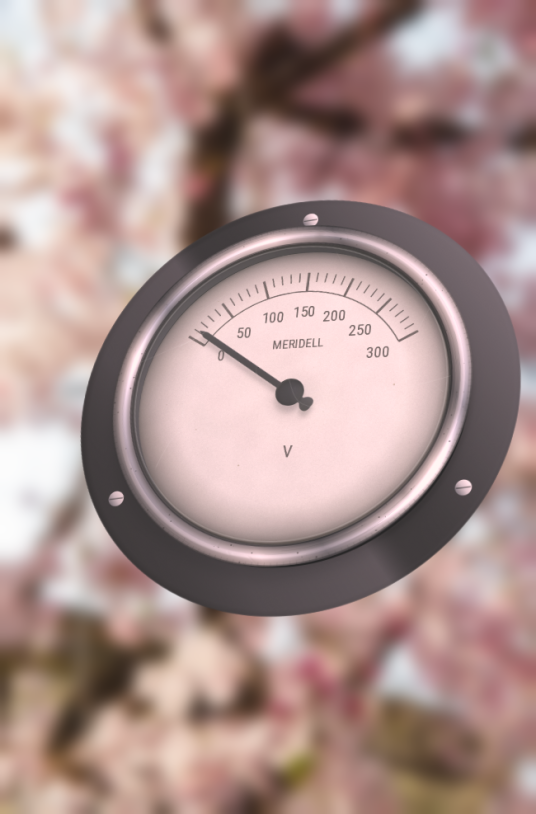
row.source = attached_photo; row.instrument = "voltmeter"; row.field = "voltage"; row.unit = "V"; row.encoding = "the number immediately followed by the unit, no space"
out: 10V
